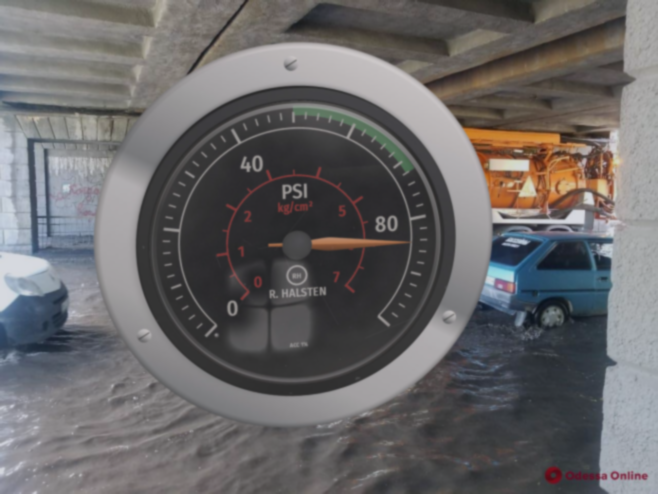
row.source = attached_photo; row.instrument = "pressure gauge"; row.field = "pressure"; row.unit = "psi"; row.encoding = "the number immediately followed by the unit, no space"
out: 84psi
